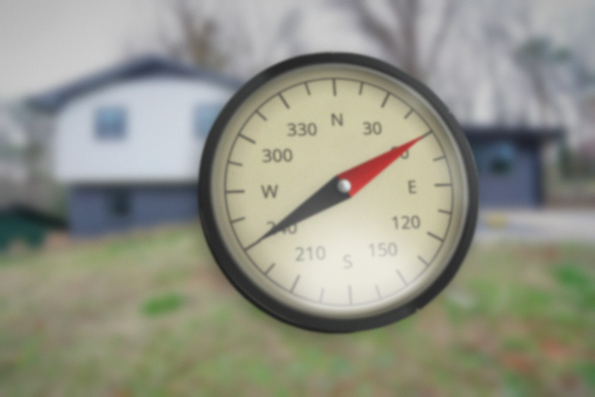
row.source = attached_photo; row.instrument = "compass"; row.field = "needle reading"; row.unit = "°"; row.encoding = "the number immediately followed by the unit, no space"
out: 60°
